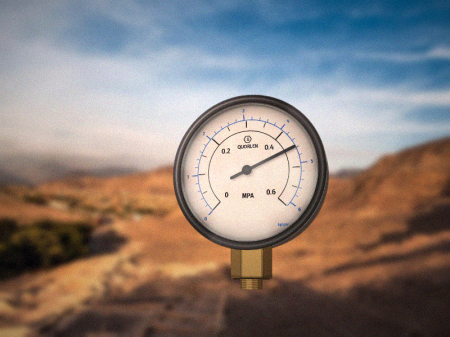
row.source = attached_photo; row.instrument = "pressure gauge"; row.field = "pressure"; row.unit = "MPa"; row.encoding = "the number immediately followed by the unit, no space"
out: 0.45MPa
